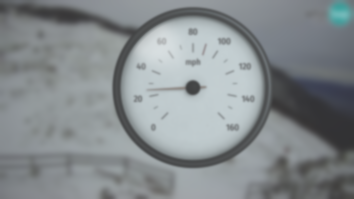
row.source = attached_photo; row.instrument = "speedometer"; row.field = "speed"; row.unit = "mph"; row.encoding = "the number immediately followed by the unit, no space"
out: 25mph
